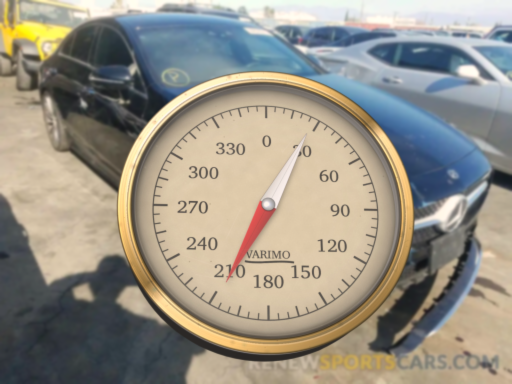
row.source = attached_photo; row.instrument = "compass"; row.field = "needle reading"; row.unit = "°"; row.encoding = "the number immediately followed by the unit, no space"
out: 207.5°
